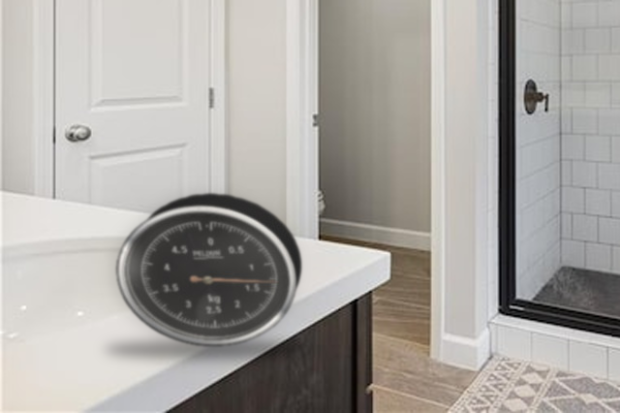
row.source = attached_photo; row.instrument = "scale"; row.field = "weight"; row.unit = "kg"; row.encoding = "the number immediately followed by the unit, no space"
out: 1.25kg
